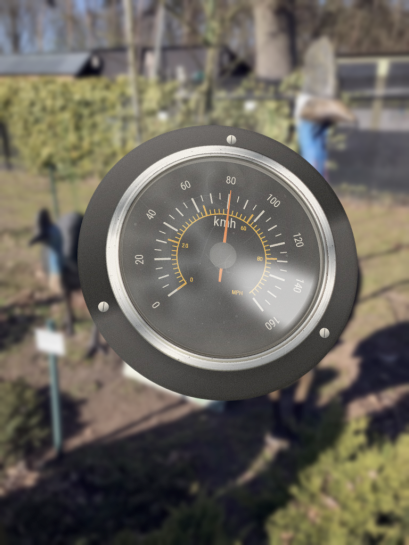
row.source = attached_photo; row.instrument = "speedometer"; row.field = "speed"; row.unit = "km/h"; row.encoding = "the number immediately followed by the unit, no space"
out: 80km/h
